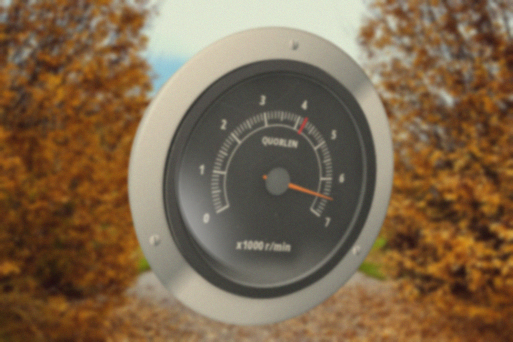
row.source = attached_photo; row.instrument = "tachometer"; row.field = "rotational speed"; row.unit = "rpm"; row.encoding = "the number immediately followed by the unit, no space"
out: 6500rpm
